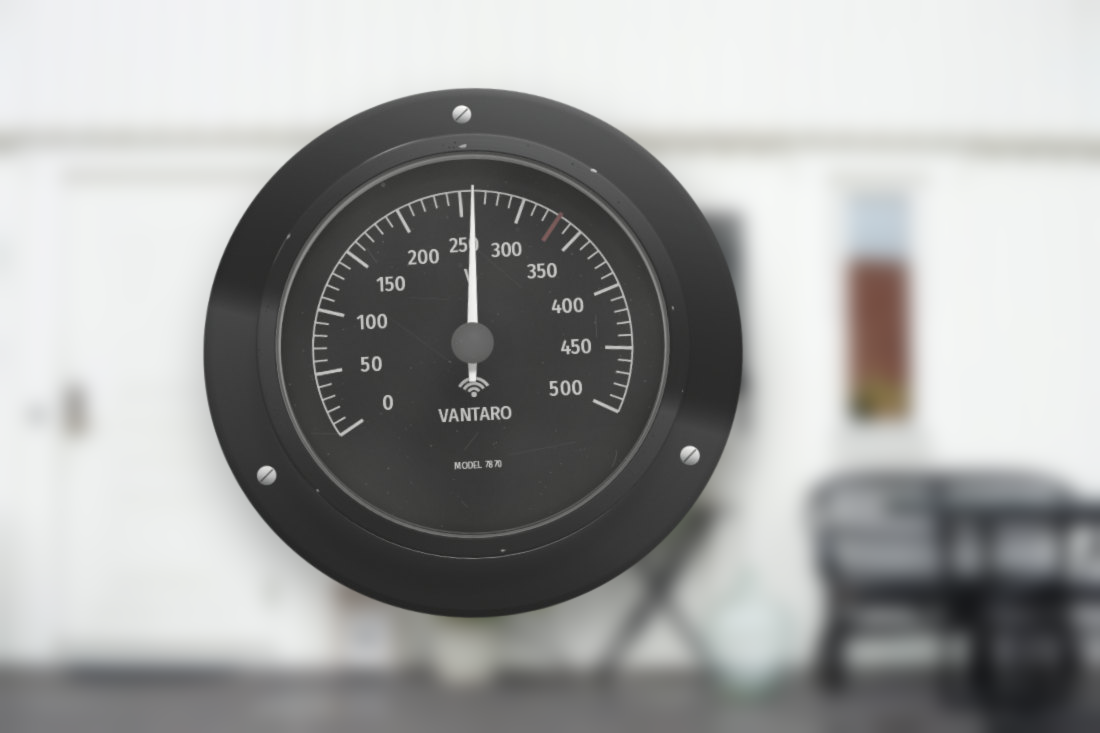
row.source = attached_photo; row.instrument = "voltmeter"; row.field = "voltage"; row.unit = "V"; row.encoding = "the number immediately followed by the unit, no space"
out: 260V
